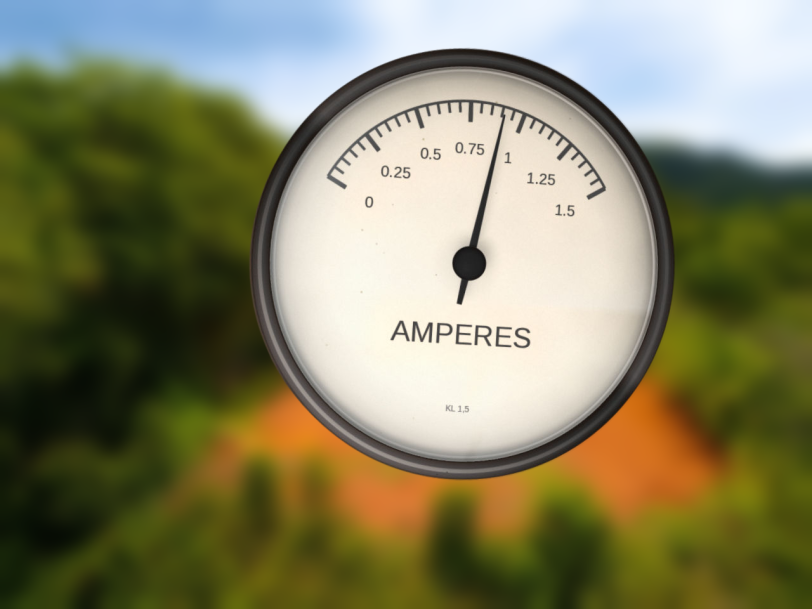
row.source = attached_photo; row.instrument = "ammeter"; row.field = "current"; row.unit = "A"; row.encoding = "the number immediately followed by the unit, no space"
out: 0.9A
